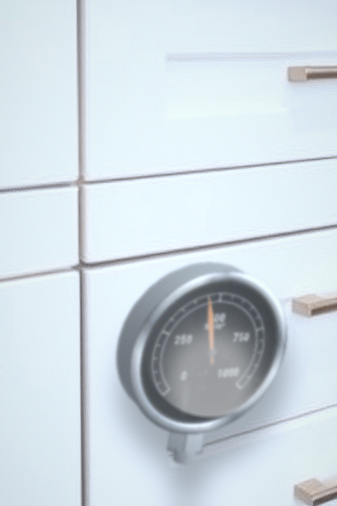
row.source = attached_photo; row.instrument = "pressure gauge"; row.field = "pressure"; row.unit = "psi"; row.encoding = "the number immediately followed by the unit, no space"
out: 450psi
